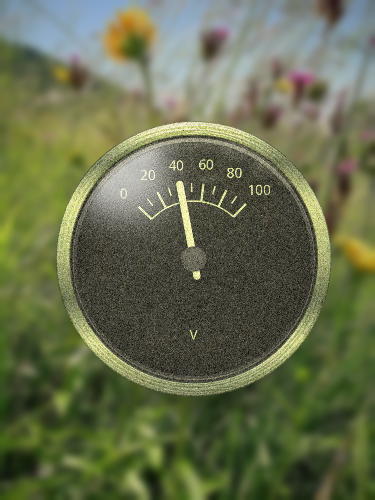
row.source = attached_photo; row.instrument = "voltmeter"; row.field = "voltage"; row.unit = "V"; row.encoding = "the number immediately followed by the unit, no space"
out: 40V
